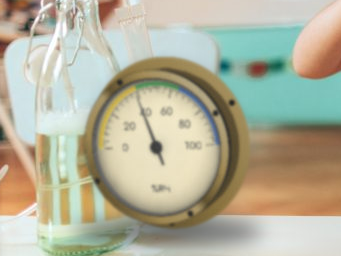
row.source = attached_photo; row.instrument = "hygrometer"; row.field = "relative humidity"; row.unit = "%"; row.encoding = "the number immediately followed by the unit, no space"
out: 40%
